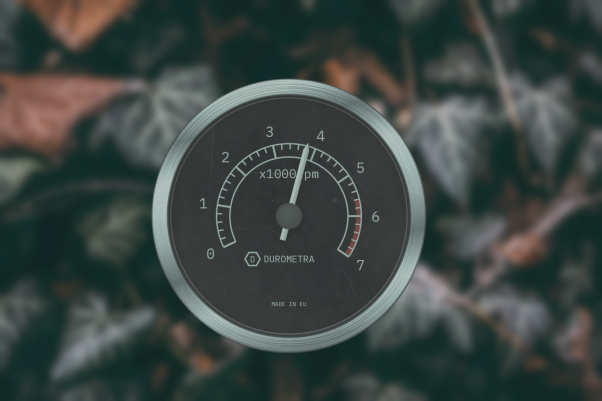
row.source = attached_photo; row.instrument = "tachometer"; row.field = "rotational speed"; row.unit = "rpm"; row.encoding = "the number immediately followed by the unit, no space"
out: 3800rpm
